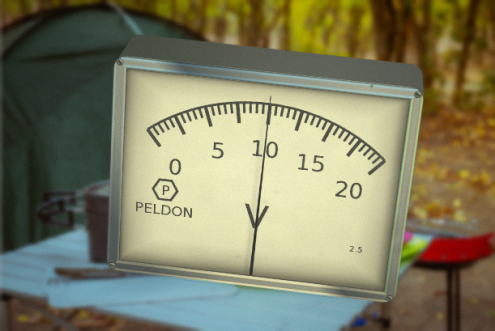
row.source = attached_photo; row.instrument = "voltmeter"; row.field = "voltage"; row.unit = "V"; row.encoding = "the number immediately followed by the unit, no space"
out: 10V
